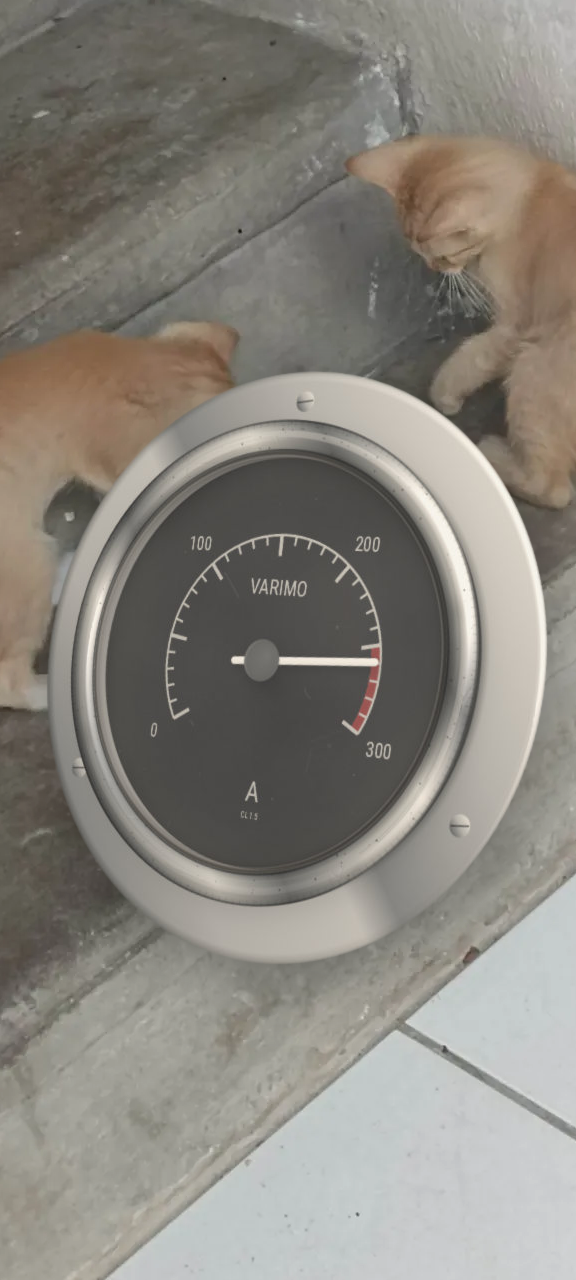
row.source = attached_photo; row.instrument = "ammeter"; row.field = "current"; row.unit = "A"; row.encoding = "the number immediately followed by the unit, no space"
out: 260A
